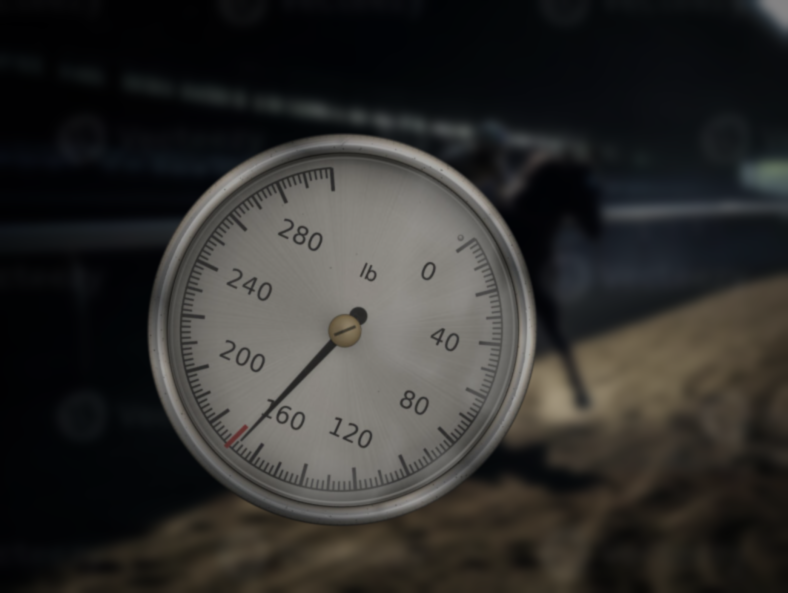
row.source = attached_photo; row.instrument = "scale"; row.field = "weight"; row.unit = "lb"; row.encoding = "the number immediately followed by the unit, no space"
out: 168lb
